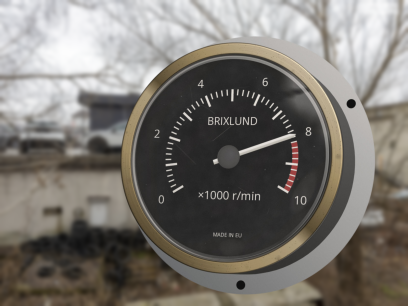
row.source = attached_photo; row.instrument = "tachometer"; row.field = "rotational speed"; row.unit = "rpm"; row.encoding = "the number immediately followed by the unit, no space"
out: 8000rpm
